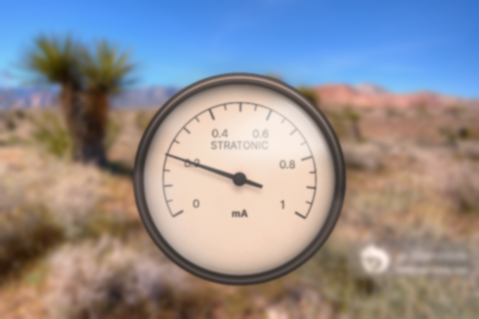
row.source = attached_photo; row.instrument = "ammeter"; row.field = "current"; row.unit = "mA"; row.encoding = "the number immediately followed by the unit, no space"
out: 0.2mA
